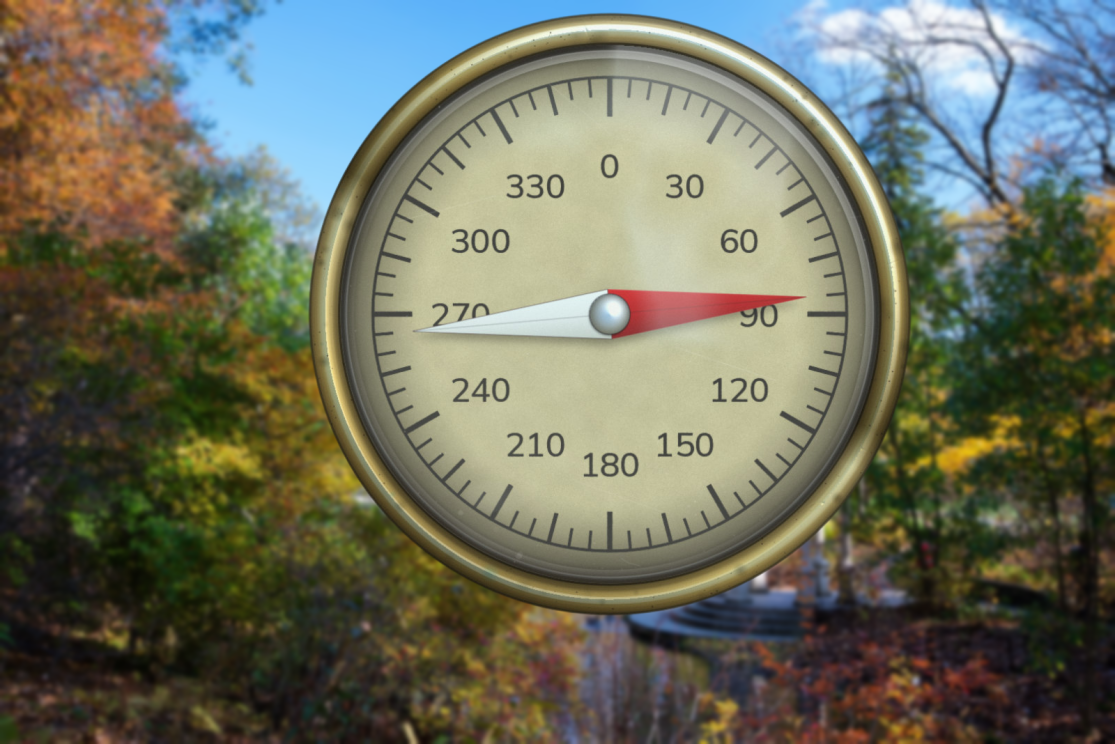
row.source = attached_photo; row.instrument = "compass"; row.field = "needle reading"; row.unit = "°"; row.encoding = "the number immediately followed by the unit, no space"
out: 85°
